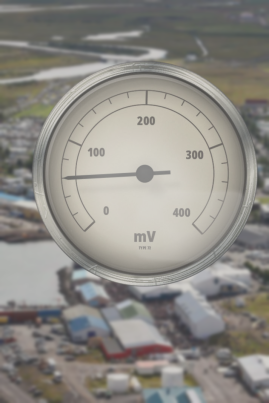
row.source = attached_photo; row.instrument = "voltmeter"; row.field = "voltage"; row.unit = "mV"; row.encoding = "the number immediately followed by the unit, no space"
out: 60mV
